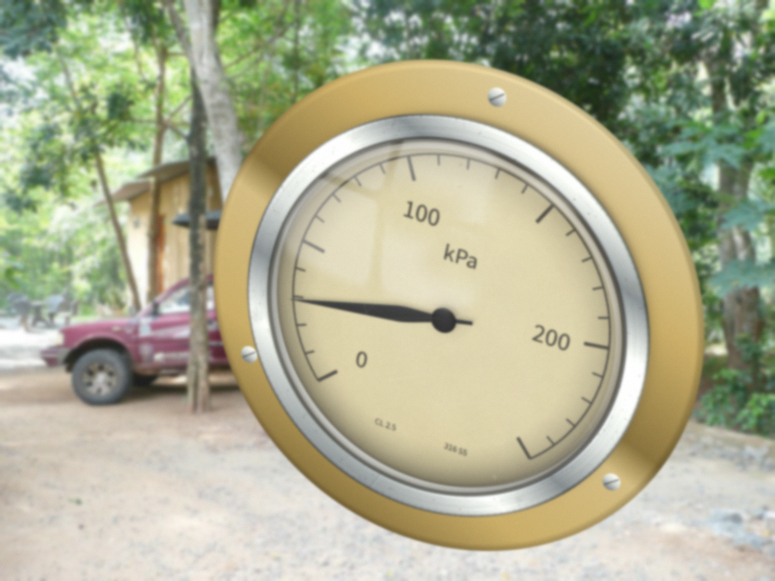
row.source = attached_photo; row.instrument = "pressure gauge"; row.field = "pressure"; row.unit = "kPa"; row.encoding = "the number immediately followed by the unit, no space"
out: 30kPa
